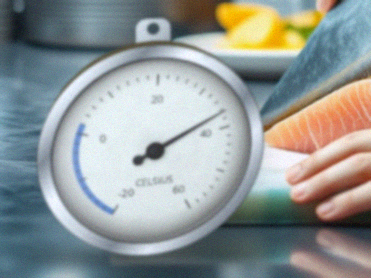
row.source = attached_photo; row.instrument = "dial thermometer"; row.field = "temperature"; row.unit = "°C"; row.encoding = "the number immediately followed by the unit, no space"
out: 36°C
